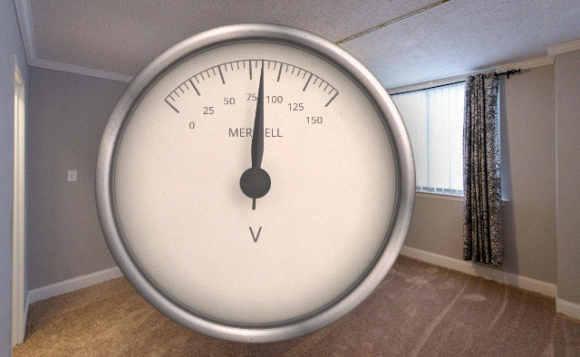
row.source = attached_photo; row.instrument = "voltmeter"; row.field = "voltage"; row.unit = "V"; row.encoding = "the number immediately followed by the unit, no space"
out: 85V
